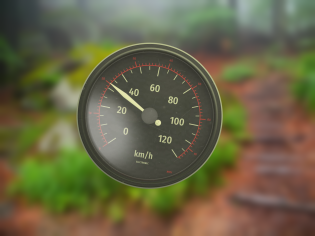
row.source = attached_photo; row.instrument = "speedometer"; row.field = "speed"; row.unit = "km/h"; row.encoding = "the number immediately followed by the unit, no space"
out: 32.5km/h
